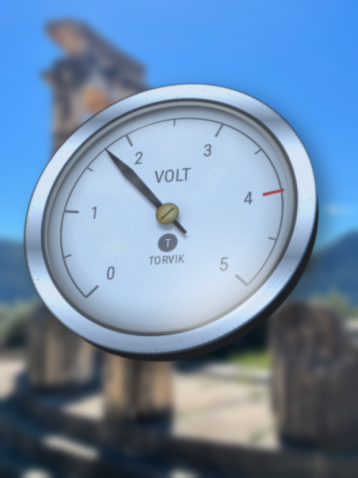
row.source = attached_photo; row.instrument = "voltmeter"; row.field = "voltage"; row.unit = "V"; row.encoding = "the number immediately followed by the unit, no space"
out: 1.75V
